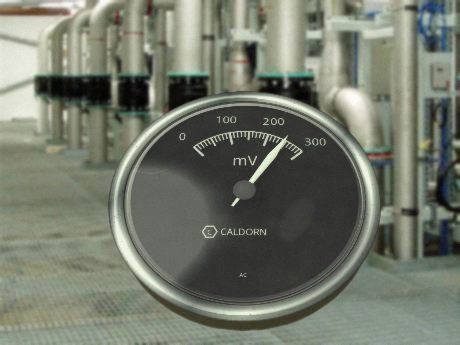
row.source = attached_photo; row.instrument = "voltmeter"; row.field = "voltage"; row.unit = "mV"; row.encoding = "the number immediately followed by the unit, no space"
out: 250mV
